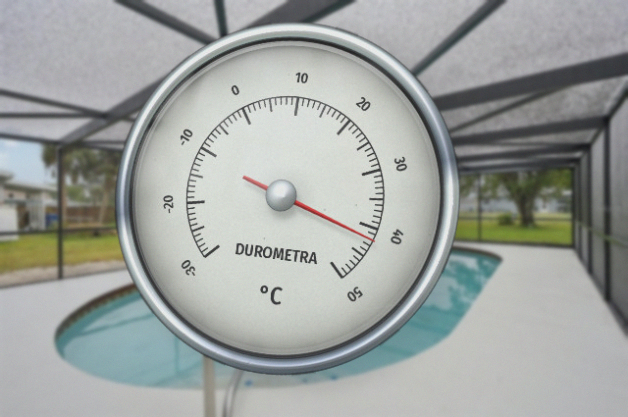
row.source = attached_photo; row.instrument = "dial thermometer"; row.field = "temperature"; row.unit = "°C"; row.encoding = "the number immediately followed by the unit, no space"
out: 42°C
